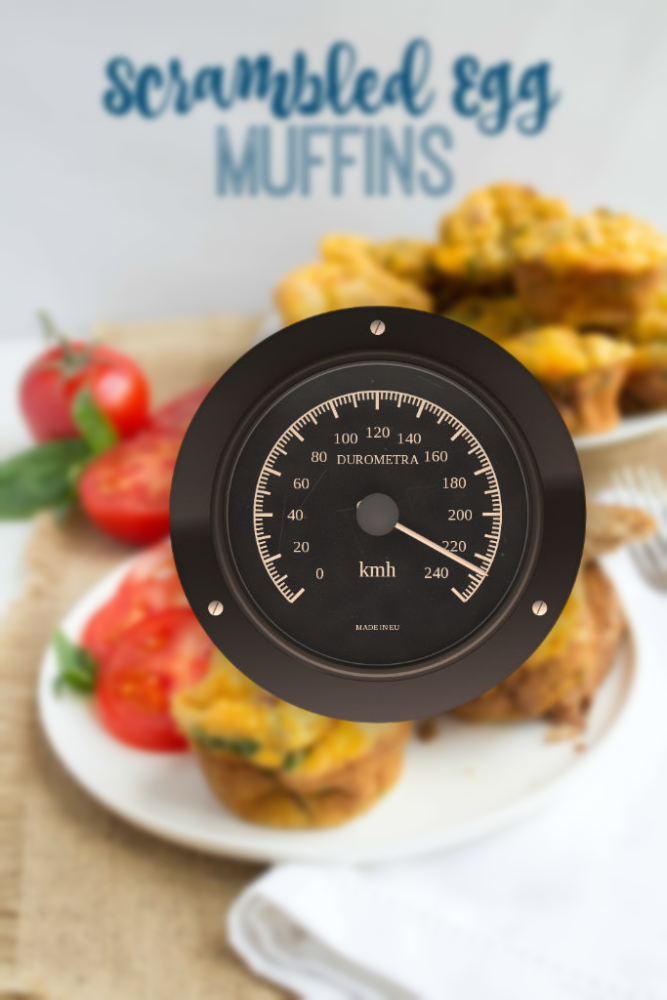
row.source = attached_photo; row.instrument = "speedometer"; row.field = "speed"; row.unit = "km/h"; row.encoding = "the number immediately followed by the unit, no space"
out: 226km/h
